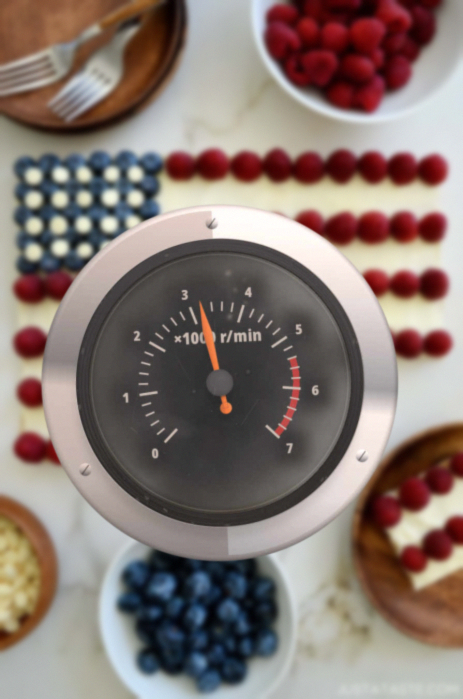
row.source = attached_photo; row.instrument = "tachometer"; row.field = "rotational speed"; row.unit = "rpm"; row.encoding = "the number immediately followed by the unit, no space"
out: 3200rpm
